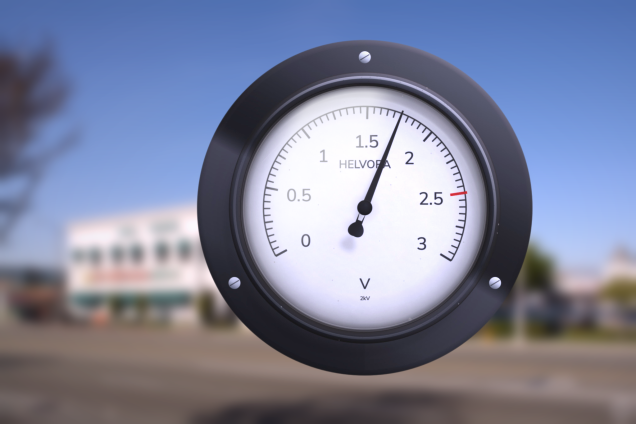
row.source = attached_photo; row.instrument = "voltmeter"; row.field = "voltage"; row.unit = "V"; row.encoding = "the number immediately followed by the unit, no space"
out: 1.75V
